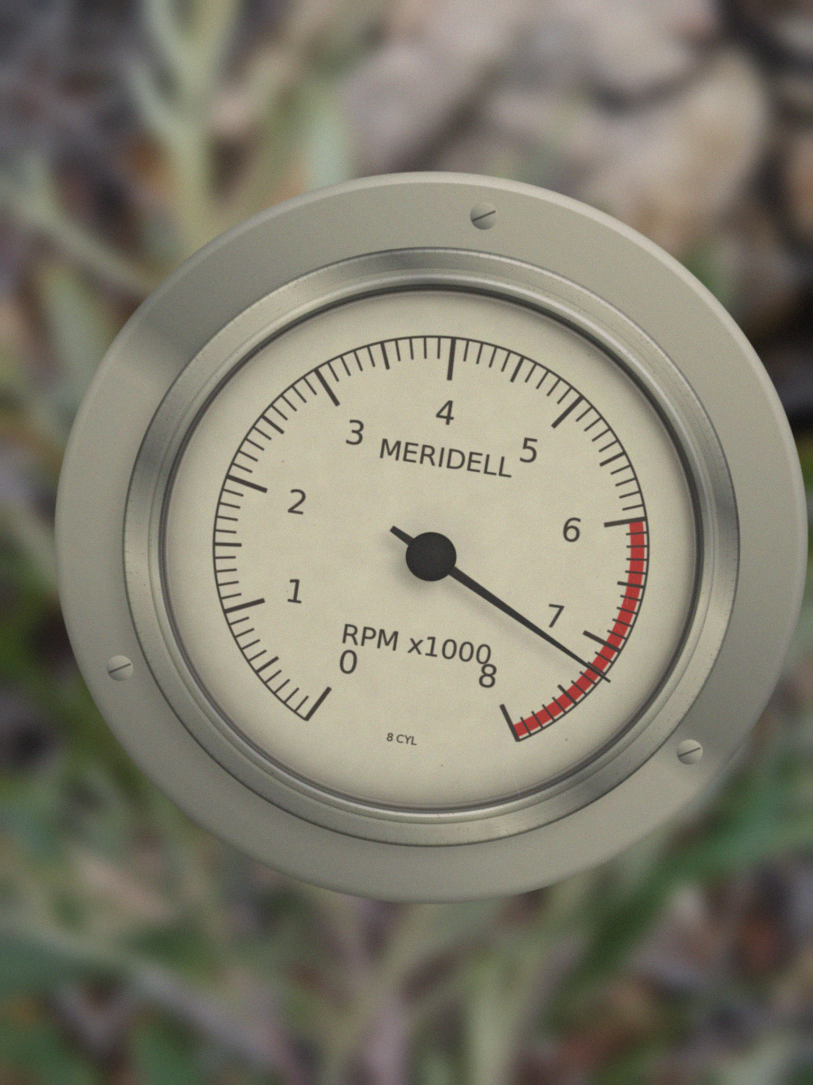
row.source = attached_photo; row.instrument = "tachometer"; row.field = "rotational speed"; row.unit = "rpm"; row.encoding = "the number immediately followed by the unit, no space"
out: 7200rpm
